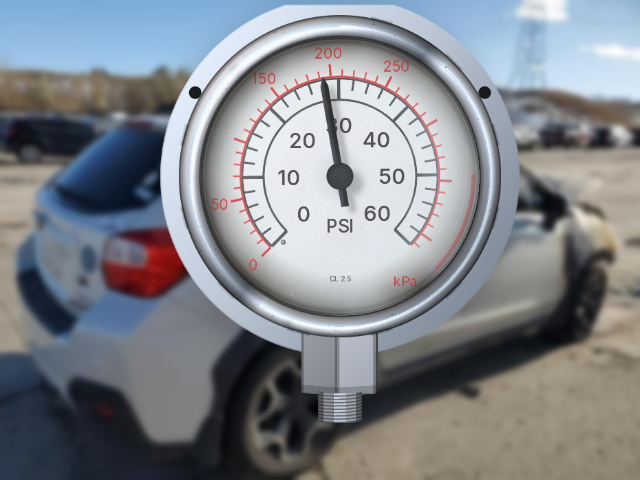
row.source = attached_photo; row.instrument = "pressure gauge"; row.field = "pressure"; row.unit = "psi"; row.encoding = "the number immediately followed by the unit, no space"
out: 28psi
